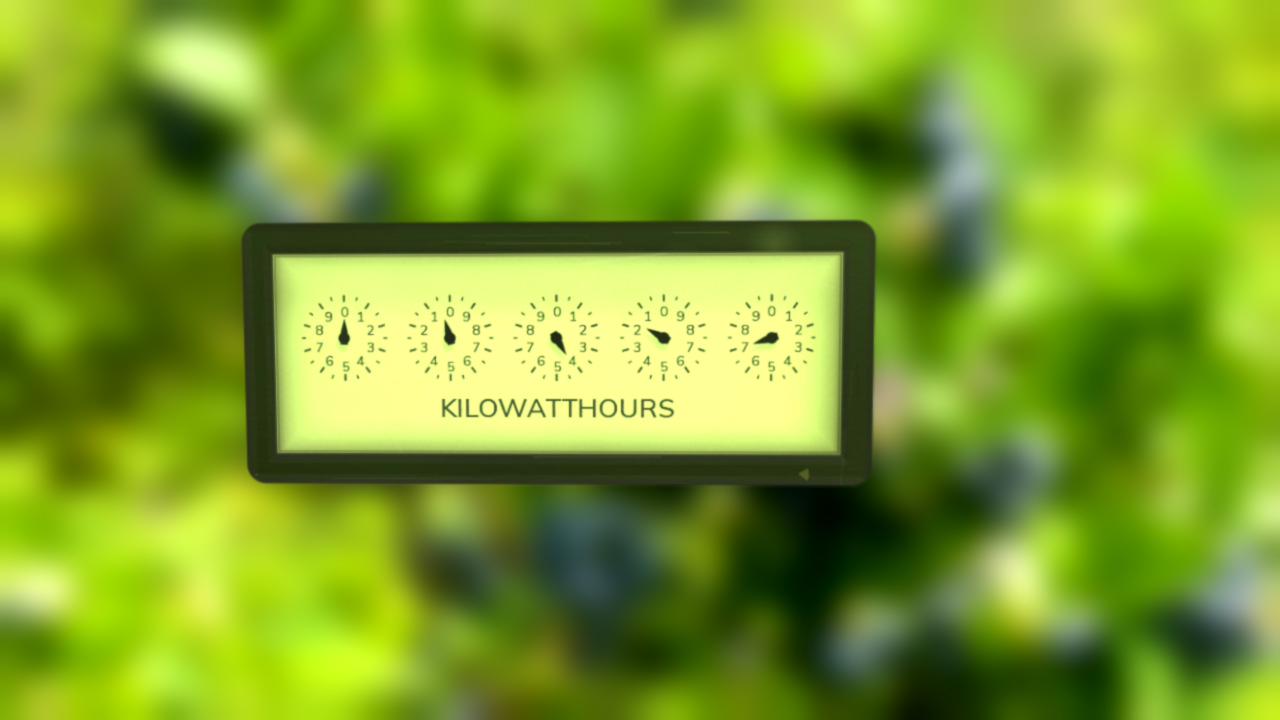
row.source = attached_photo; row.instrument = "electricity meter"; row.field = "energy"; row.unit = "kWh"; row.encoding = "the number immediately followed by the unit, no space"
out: 417kWh
